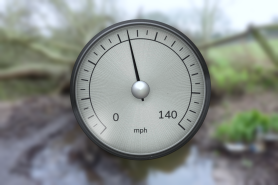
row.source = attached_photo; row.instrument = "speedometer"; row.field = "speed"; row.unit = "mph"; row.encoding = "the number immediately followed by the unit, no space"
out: 65mph
